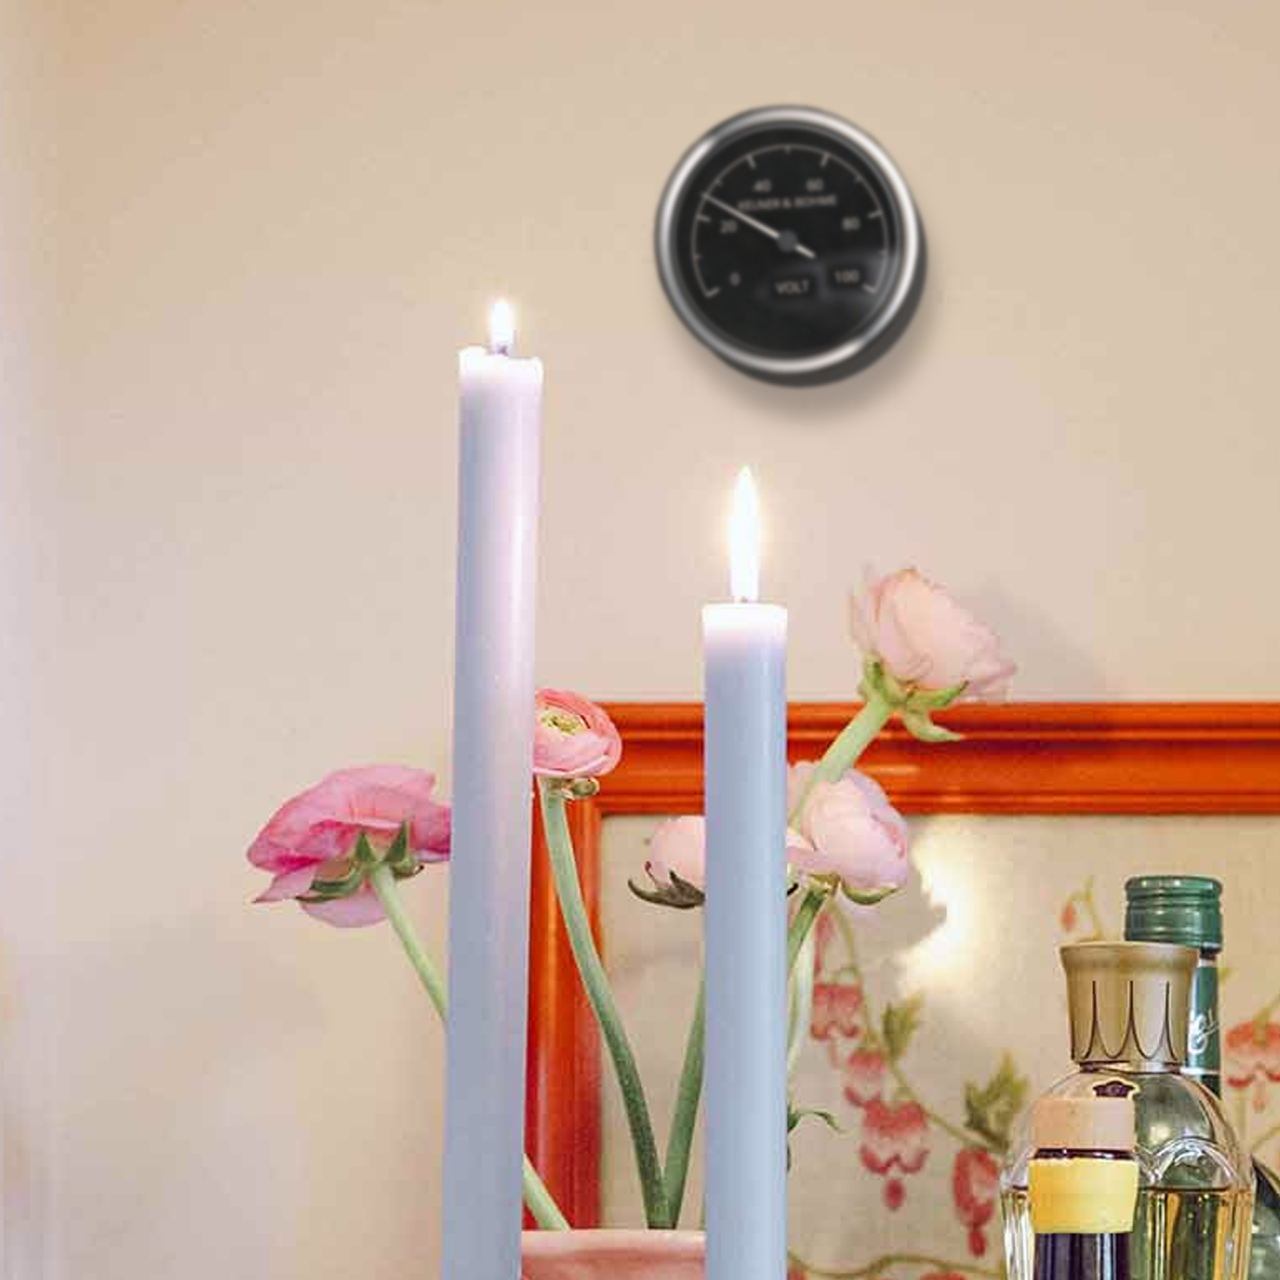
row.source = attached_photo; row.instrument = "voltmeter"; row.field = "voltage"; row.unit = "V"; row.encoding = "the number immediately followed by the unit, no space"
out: 25V
